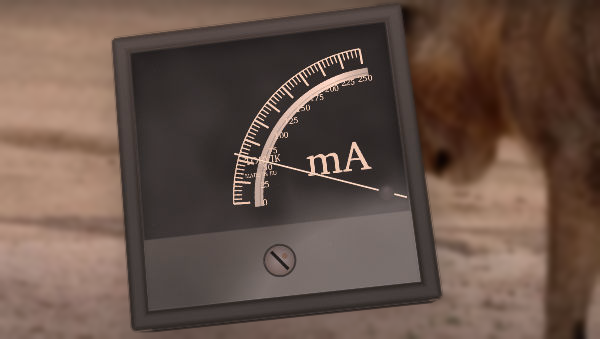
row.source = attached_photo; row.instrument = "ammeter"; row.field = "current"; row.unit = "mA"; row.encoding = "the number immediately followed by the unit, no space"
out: 55mA
